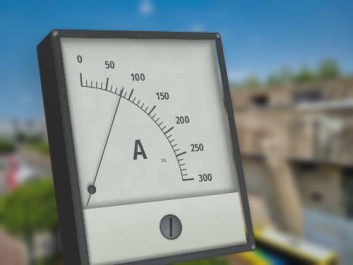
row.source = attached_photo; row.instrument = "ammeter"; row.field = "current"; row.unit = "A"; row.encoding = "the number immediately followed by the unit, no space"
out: 80A
